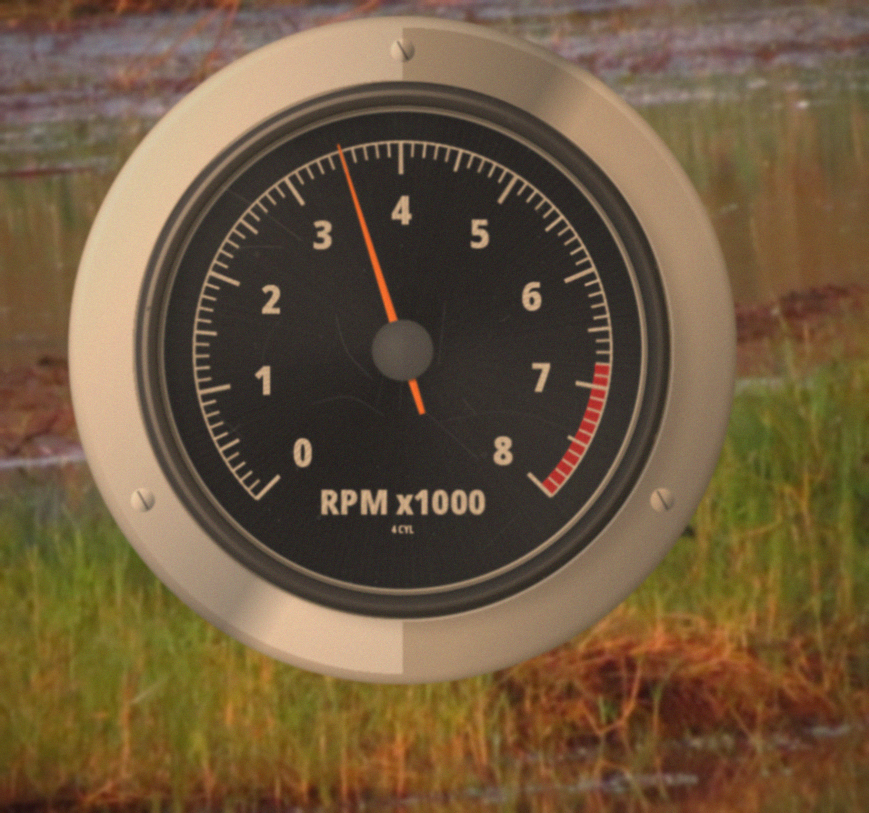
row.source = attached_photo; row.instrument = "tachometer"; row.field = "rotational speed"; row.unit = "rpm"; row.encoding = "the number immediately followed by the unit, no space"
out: 3500rpm
